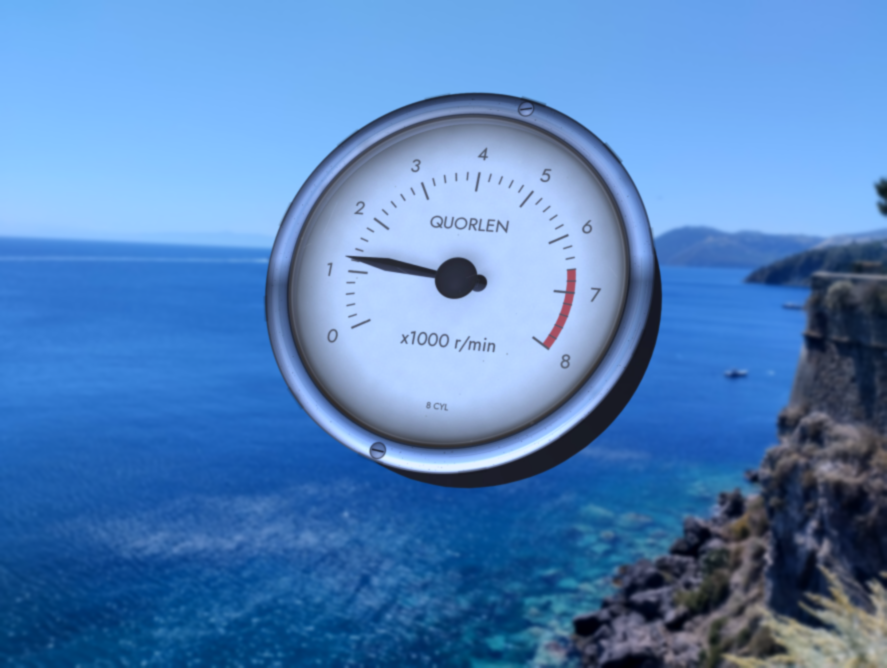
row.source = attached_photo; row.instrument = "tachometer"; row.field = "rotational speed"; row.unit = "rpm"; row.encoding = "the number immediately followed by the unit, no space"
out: 1200rpm
